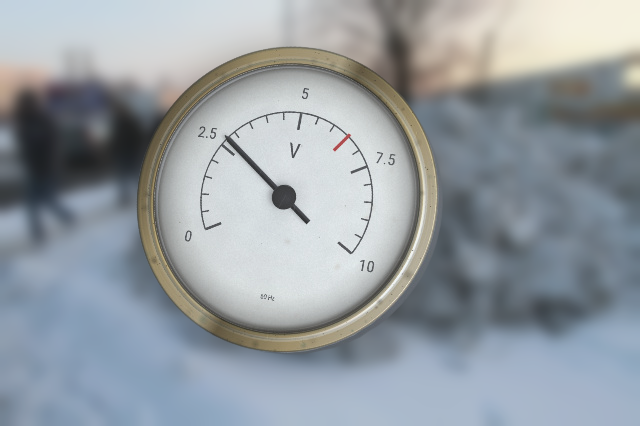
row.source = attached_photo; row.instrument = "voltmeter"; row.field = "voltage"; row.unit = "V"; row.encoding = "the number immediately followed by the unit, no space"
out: 2.75V
